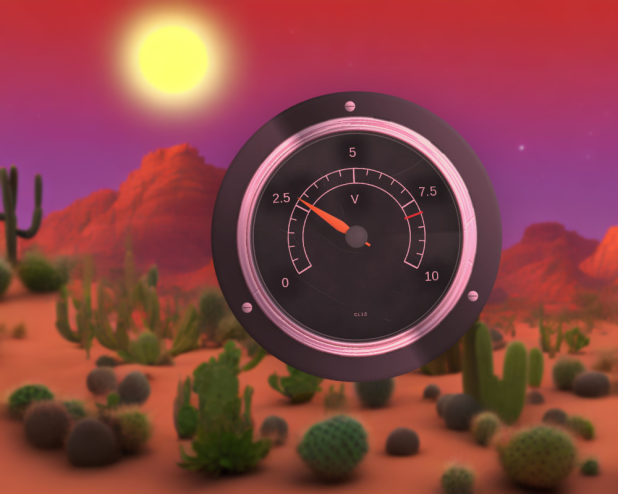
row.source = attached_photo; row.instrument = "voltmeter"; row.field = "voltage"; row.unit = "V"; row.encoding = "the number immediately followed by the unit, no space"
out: 2.75V
